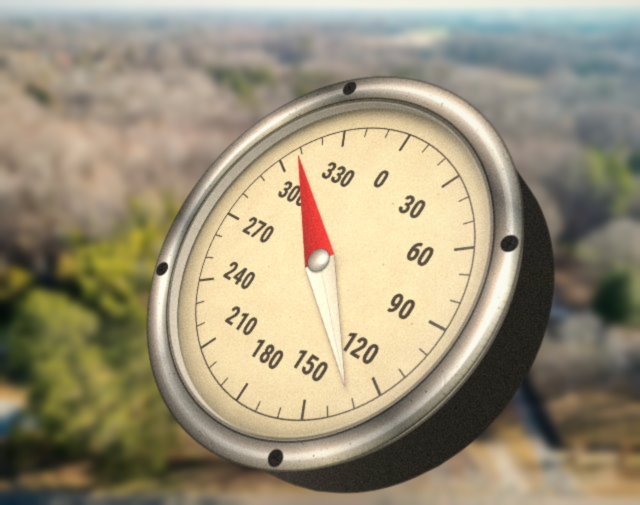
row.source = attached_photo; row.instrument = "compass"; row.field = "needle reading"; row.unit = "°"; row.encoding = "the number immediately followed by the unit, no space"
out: 310°
